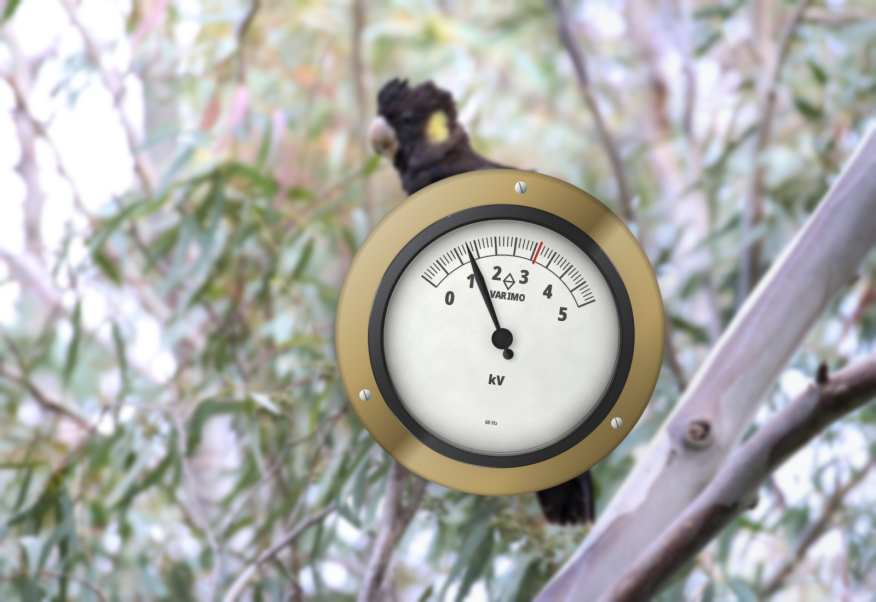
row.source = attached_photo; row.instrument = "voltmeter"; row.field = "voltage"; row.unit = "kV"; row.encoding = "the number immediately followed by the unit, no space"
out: 1.3kV
